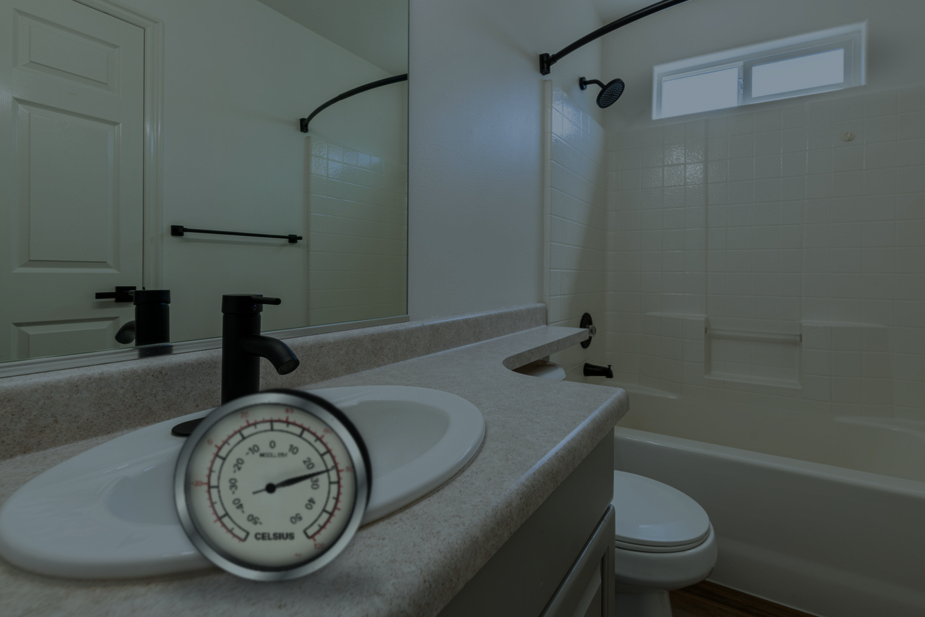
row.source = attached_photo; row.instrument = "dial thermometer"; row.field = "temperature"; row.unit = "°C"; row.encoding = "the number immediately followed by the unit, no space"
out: 25°C
